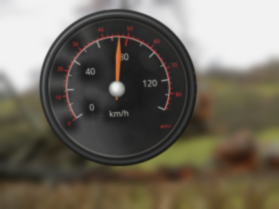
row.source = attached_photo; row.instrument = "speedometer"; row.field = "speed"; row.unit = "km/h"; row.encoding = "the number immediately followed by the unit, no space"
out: 75km/h
